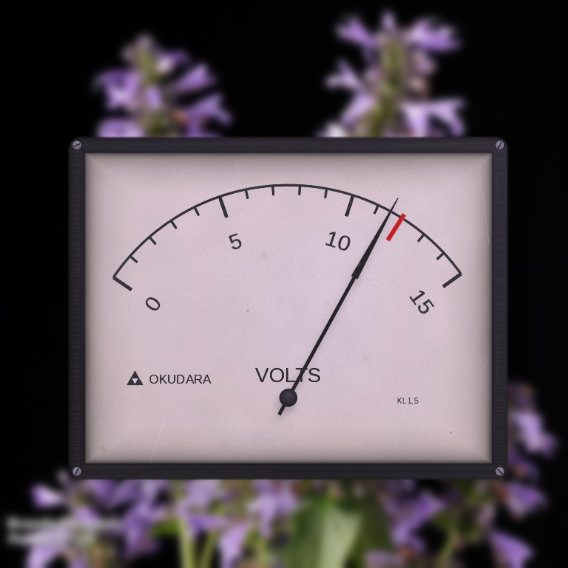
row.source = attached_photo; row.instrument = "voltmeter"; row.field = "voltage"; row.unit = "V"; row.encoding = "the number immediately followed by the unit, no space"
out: 11.5V
